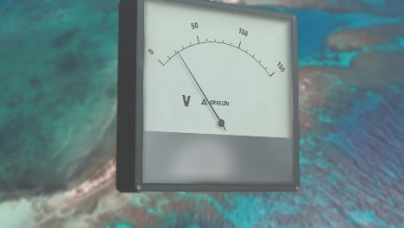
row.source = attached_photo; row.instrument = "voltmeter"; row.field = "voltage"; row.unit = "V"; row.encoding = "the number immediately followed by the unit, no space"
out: 20V
